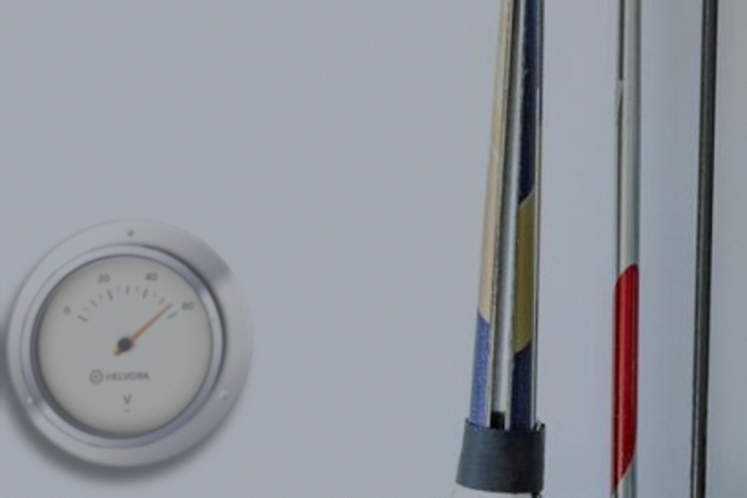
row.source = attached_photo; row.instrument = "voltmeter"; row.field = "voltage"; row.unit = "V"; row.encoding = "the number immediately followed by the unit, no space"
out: 55V
